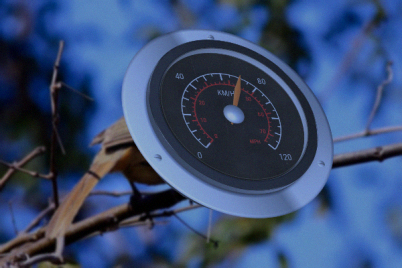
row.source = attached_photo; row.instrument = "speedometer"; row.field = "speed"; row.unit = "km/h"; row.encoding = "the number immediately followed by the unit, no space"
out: 70km/h
